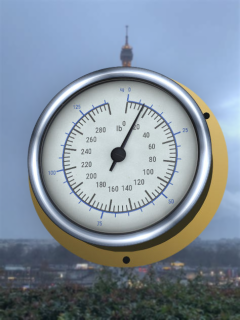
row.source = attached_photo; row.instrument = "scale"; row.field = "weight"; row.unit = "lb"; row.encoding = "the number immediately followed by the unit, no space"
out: 16lb
